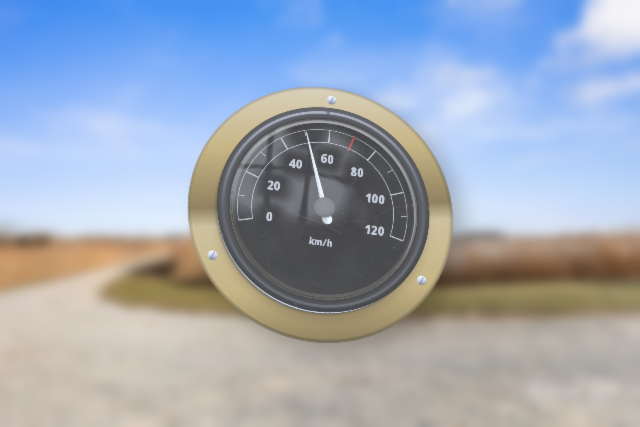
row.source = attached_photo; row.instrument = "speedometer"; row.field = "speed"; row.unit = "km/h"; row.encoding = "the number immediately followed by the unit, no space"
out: 50km/h
